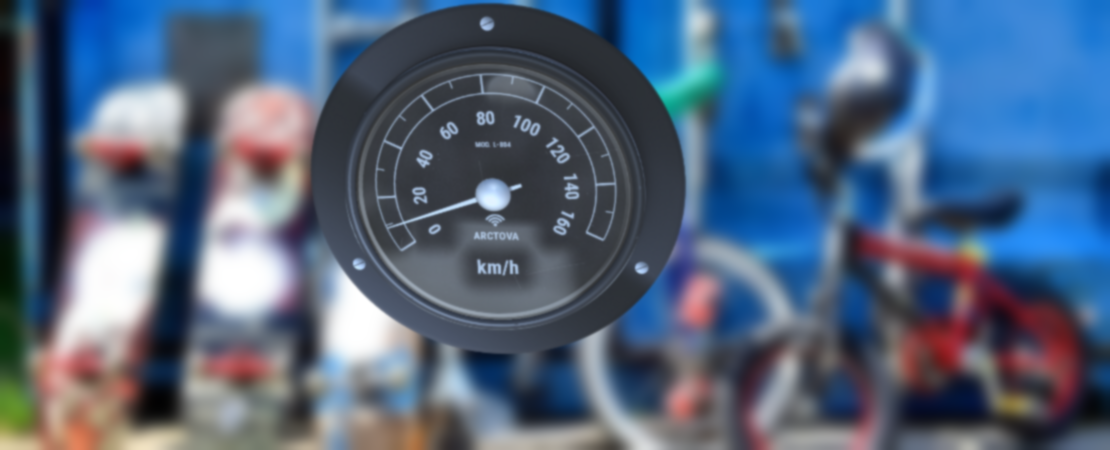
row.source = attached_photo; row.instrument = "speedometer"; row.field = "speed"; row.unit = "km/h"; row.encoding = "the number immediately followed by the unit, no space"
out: 10km/h
